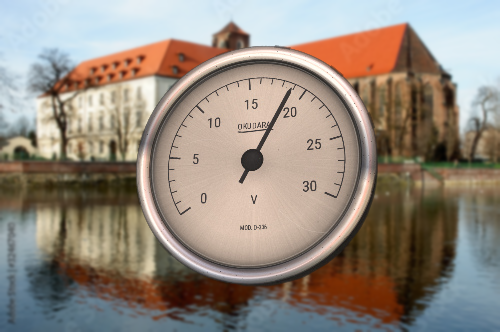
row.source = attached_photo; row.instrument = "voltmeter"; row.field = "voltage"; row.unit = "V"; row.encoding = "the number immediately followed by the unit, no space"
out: 19V
